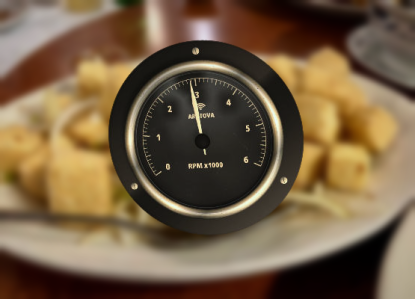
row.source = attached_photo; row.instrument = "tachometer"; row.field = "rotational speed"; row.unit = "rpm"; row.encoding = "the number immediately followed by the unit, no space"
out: 2900rpm
